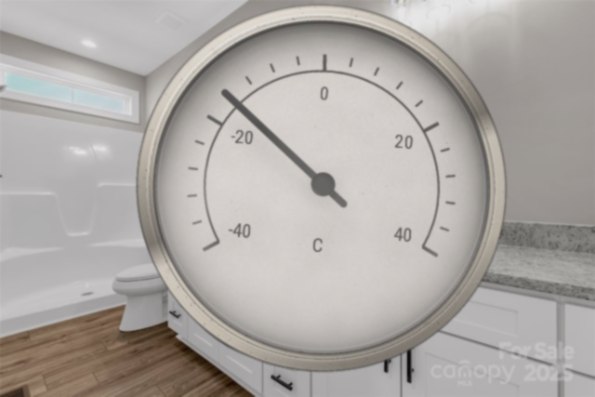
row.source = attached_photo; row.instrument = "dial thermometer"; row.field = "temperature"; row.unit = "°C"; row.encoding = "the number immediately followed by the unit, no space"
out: -16°C
